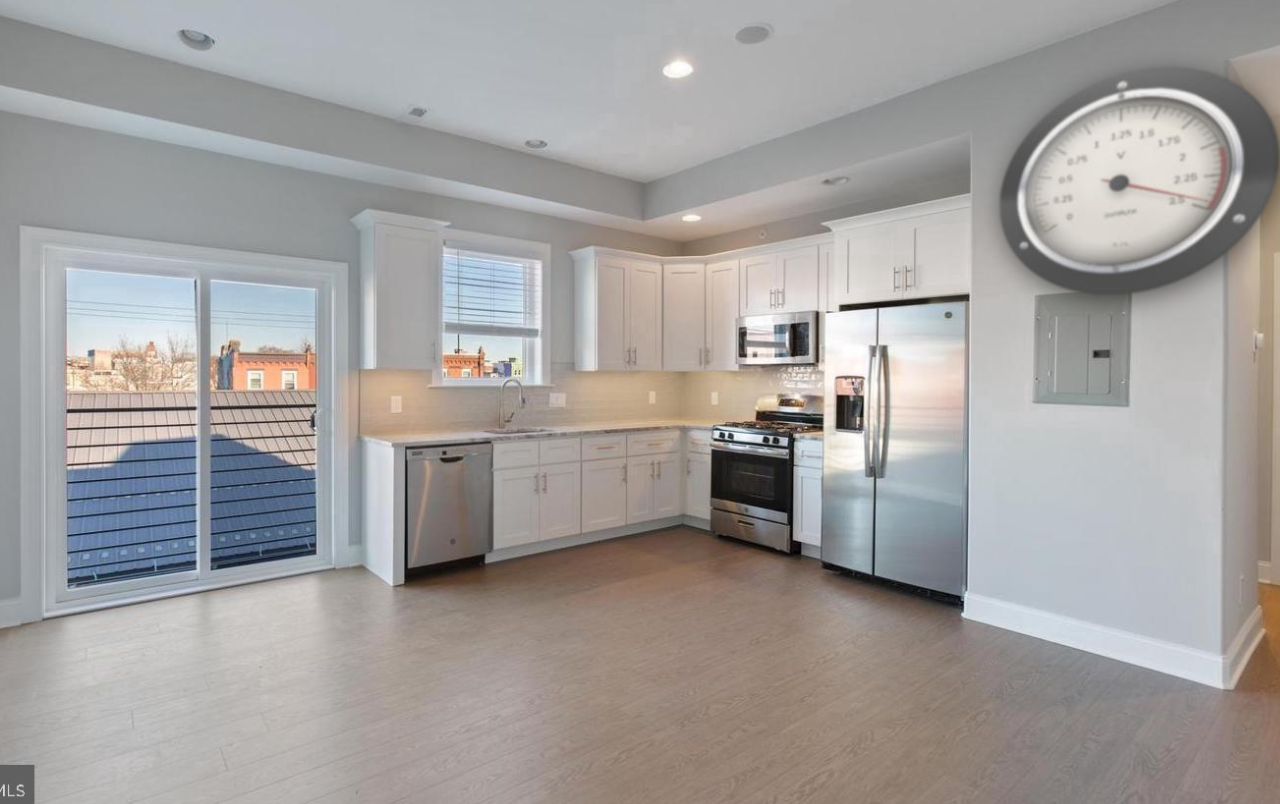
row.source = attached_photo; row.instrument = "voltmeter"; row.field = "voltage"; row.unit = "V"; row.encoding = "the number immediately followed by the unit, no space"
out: 2.45V
